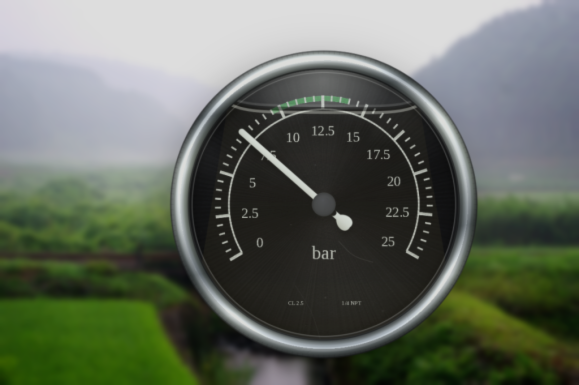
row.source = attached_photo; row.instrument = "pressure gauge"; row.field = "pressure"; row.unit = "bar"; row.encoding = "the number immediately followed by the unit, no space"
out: 7.5bar
